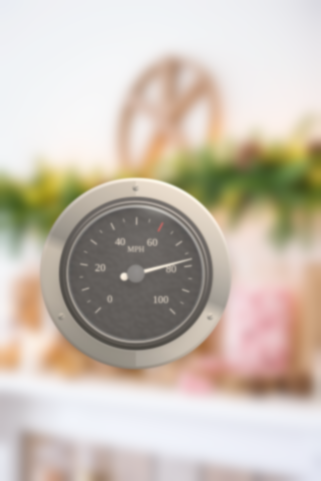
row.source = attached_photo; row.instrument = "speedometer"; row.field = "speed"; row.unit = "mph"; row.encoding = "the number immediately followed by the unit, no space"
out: 77.5mph
